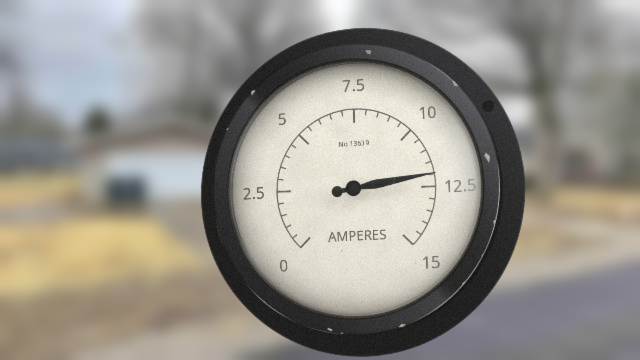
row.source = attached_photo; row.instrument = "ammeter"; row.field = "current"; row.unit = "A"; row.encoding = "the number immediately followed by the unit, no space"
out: 12A
